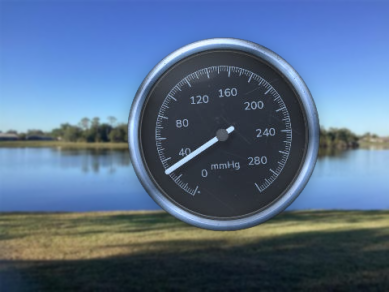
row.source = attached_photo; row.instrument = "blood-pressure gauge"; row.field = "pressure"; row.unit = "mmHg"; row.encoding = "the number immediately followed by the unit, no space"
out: 30mmHg
